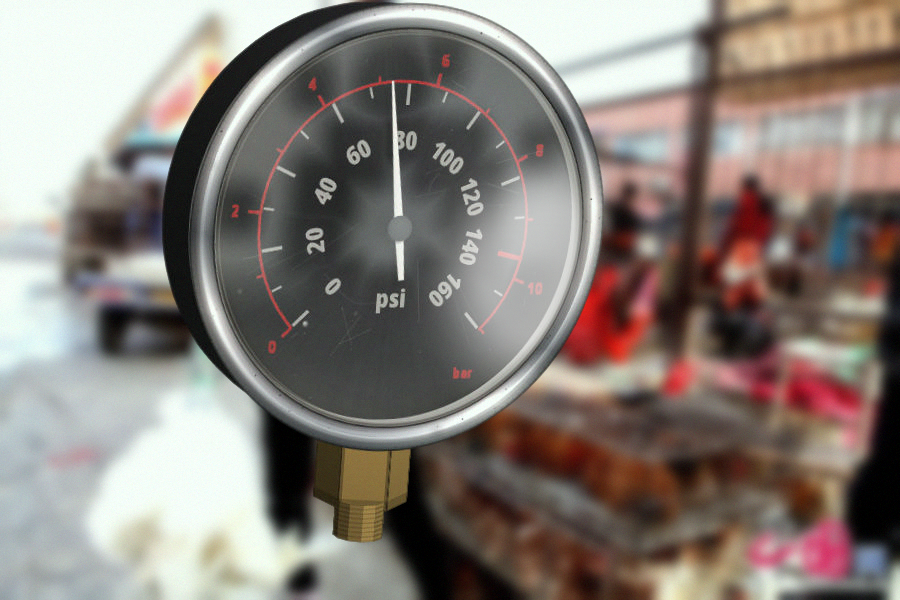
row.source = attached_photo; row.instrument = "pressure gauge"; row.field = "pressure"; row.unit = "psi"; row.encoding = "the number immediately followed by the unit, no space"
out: 75psi
